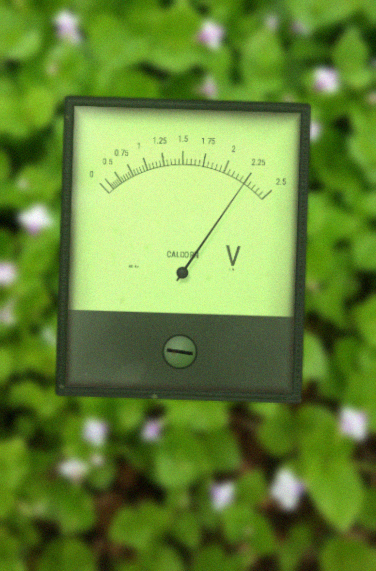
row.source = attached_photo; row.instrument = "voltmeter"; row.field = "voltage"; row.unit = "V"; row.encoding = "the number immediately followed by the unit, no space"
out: 2.25V
